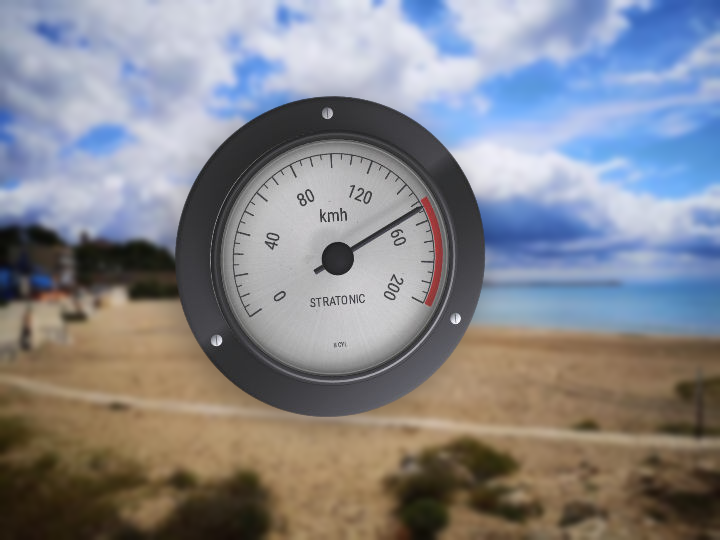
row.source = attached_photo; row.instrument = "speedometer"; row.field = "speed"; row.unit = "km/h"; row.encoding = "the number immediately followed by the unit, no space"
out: 152.5km/h
